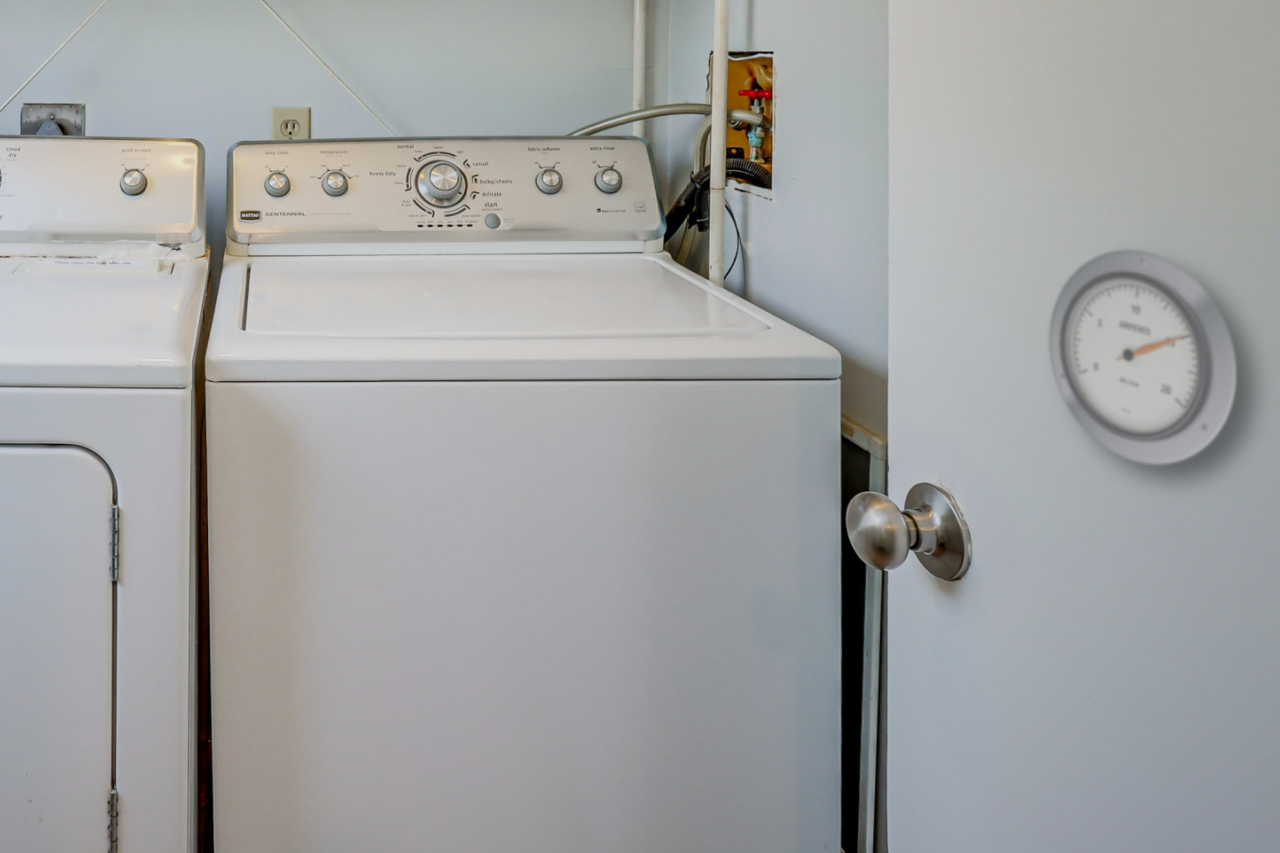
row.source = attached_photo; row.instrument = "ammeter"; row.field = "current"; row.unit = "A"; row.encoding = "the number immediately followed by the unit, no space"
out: 15A
